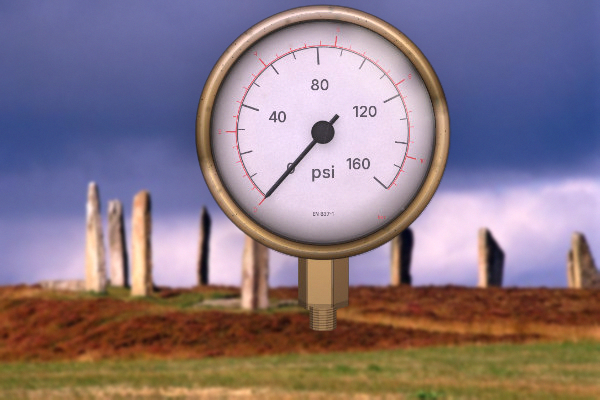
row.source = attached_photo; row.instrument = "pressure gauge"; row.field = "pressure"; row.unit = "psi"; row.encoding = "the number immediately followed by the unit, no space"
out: 0psi
